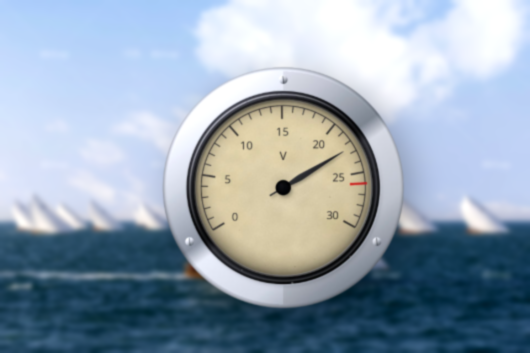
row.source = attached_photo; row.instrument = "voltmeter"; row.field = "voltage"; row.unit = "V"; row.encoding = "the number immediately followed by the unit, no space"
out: 22.5V
